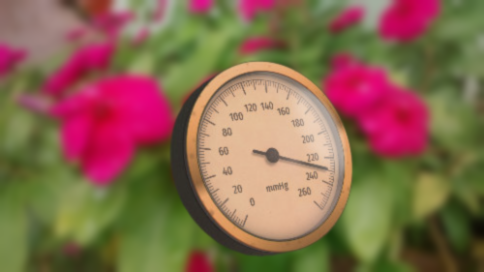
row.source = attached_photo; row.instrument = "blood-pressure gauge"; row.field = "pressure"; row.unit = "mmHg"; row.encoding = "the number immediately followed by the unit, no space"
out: 230mmHg
